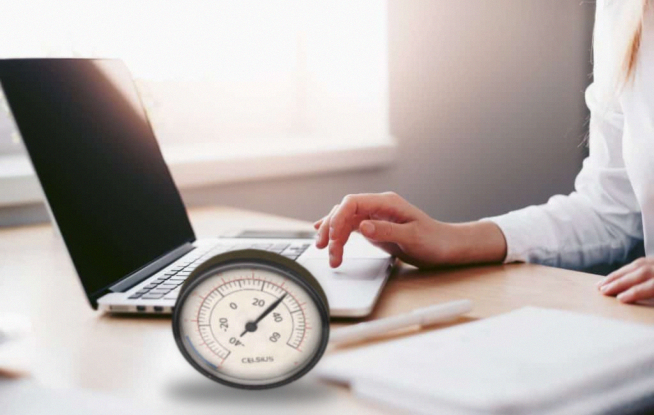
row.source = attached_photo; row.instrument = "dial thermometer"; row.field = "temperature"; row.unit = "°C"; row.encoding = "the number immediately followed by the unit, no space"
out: 30°C
